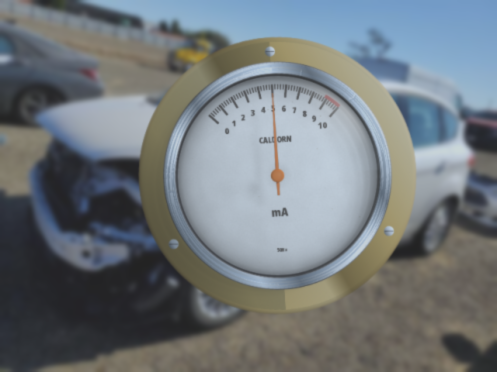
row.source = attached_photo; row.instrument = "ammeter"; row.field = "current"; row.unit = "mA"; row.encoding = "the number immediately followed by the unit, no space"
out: 5mA
